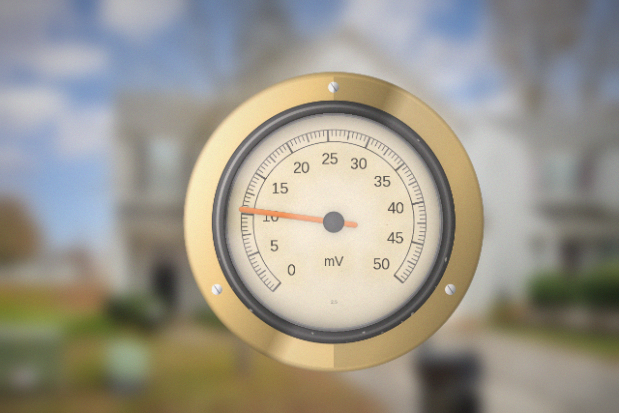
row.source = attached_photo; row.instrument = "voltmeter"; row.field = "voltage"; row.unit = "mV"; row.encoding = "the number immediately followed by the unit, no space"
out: 10.5mV
